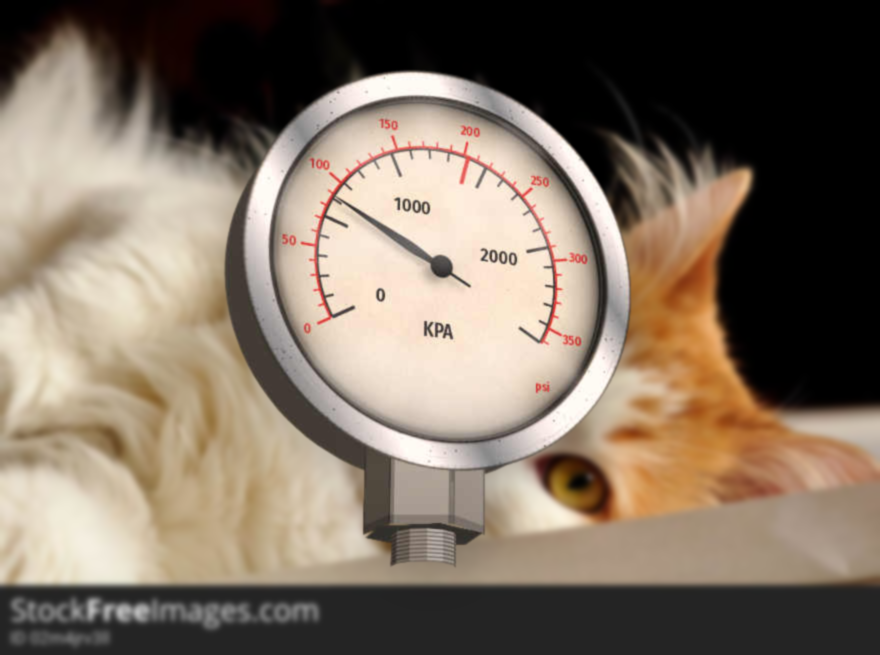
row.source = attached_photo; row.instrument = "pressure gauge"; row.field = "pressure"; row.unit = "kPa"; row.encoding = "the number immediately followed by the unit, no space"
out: 600kPa
